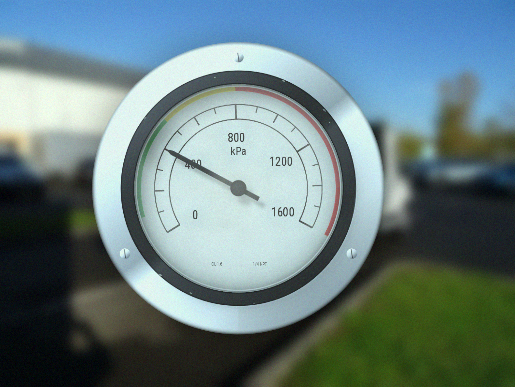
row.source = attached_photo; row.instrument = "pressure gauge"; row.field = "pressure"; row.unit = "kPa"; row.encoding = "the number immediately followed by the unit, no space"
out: 400kPa
